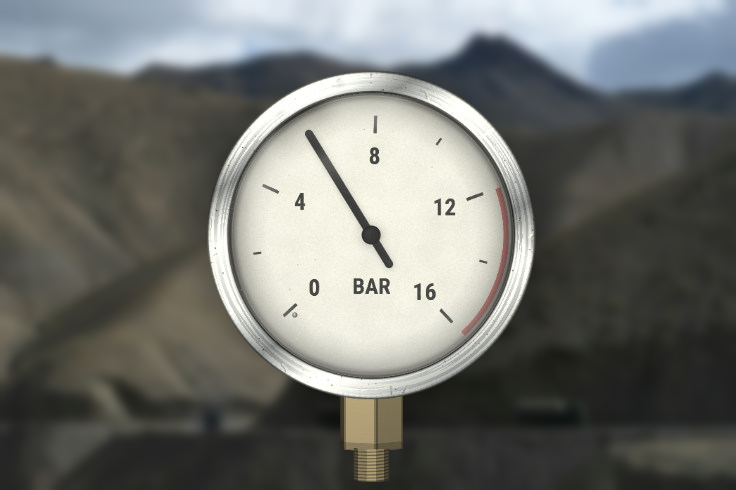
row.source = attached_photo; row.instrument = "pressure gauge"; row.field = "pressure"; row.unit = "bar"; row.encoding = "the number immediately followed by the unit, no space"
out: 6bar
